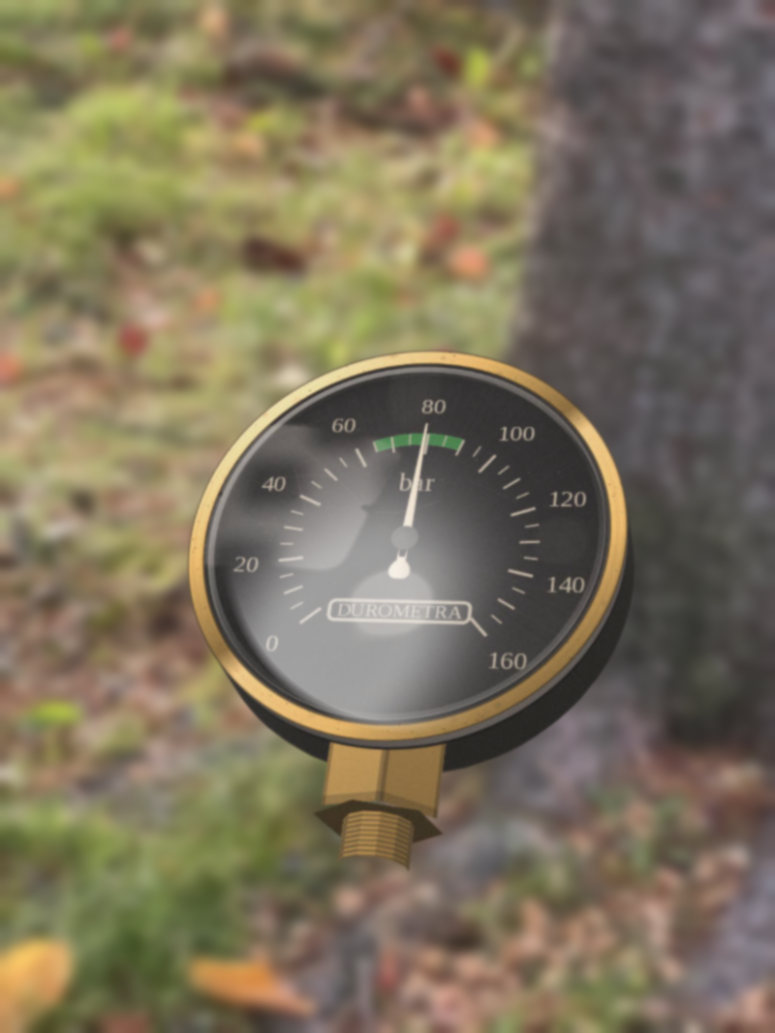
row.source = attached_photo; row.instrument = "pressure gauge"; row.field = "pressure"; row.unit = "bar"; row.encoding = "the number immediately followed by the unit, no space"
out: 80bar
